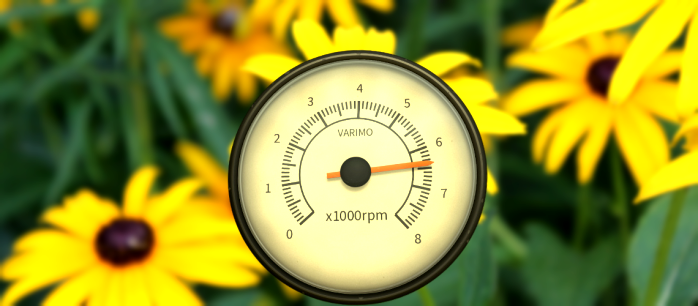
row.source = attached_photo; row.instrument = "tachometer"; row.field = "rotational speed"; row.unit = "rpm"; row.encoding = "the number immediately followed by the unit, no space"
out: 6400rpm
